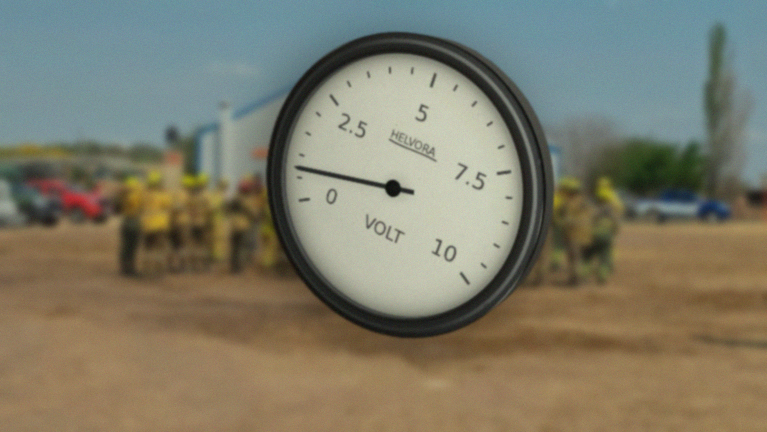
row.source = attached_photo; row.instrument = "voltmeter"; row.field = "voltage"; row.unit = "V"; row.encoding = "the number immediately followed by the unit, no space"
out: 0.75V
